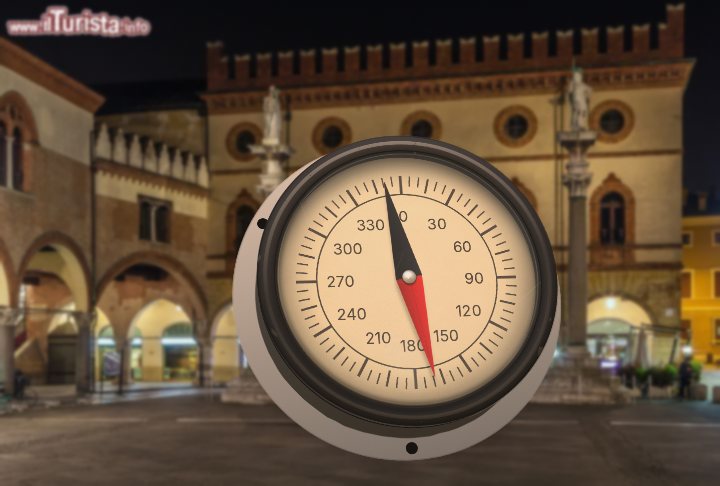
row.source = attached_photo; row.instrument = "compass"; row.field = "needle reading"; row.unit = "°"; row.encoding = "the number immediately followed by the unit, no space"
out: 170°
